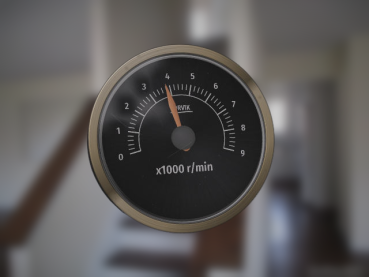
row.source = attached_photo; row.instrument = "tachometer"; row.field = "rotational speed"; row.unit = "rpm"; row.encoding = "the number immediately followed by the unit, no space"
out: 3800rpm
